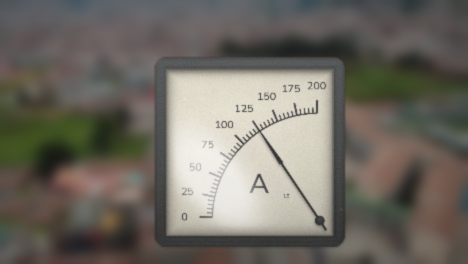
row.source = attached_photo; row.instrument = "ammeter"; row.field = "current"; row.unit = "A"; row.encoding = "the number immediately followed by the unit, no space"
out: 125A
